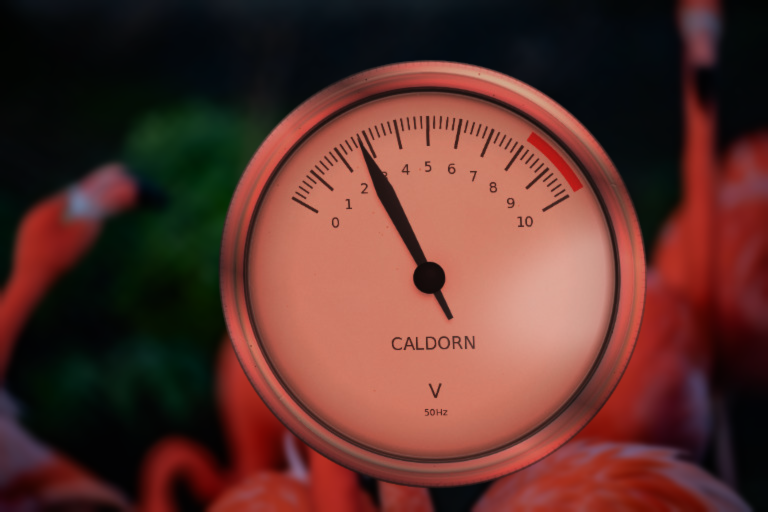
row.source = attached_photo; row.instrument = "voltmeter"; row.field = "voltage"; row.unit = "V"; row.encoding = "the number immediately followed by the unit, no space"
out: 2.8V
